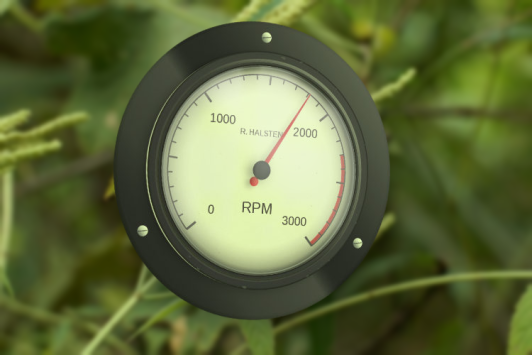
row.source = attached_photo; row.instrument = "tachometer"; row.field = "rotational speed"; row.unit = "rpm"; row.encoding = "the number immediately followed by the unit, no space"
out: 1800rpm
